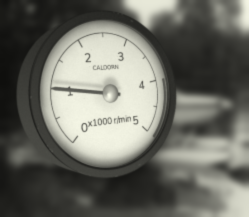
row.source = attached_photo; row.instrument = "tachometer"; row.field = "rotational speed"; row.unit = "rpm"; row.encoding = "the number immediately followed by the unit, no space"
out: 1000rpm
